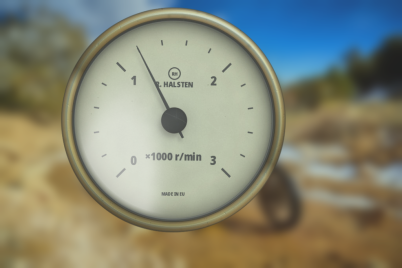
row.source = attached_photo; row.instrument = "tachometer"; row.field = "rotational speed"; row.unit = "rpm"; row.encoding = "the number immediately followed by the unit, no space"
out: 1200rpm
